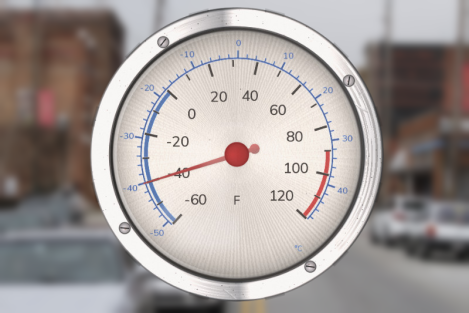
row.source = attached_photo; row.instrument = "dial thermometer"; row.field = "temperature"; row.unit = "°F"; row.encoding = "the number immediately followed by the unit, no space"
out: -40°F
